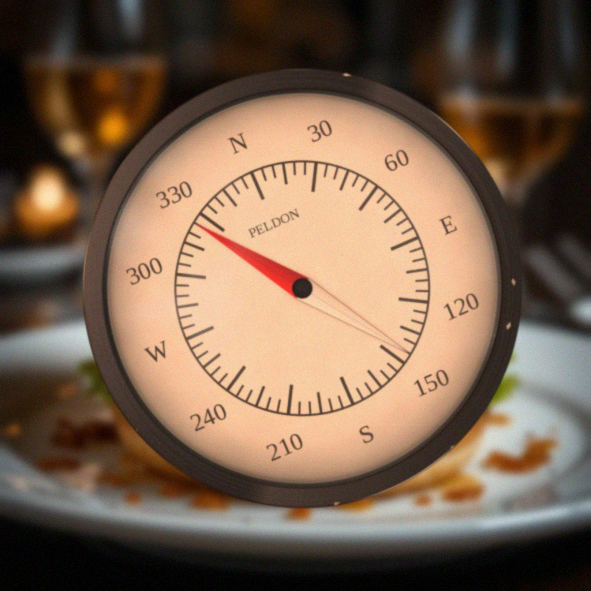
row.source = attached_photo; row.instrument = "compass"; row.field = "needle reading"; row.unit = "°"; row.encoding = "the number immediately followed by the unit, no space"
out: 325°
